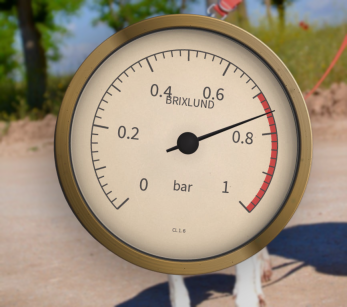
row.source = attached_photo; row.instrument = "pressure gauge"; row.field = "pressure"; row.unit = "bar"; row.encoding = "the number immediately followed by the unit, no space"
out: 0.75bar
